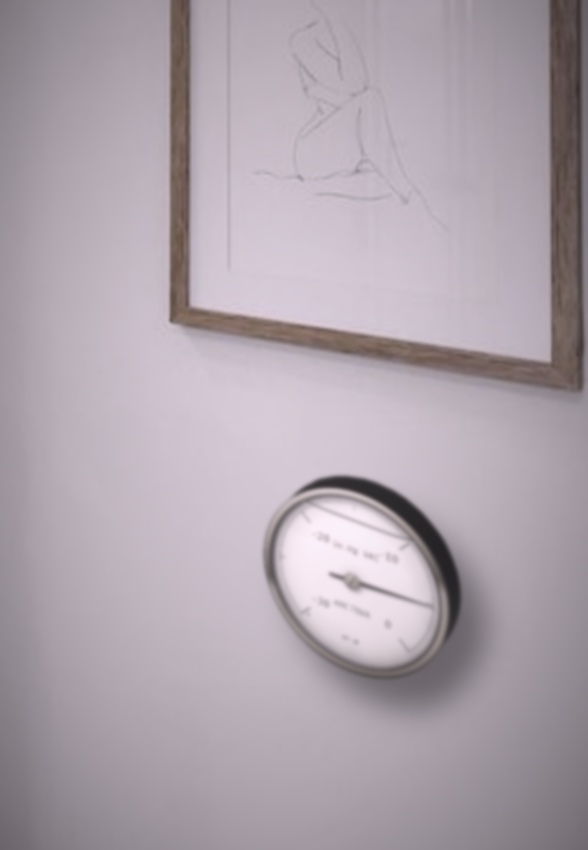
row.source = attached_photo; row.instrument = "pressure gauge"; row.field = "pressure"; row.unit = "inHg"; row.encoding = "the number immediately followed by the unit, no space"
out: -5inHg
